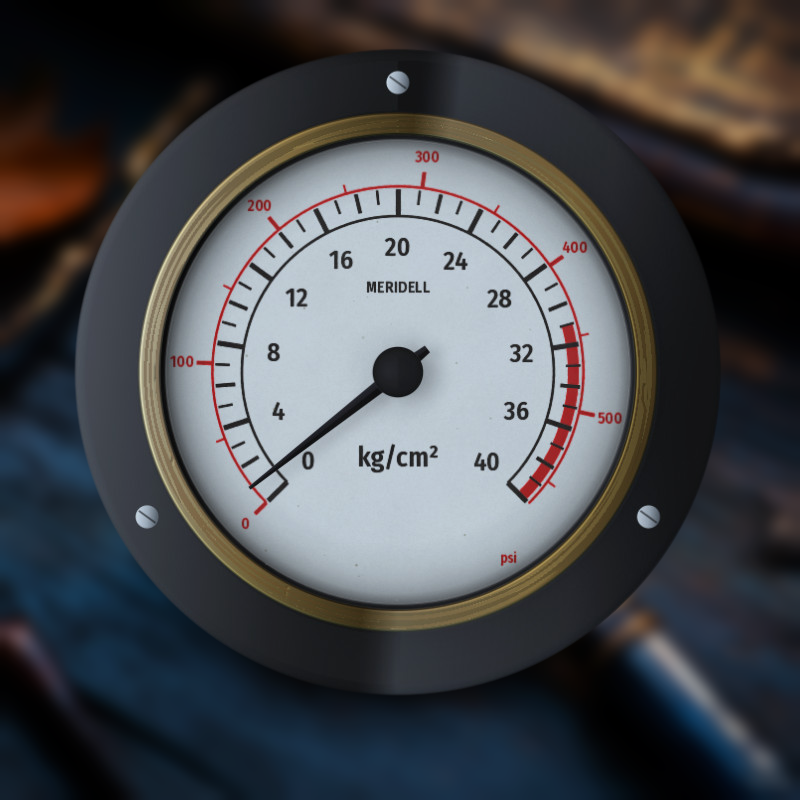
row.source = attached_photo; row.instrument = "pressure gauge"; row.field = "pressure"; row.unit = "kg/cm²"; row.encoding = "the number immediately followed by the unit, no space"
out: 1kg/cm²
